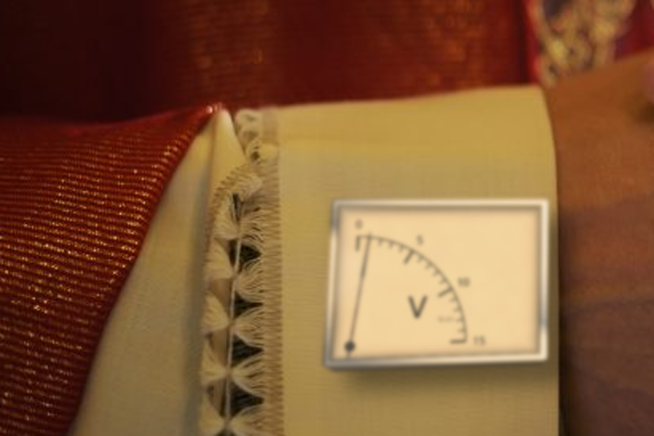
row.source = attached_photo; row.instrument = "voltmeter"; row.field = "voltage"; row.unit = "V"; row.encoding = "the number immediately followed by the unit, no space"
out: 1V
